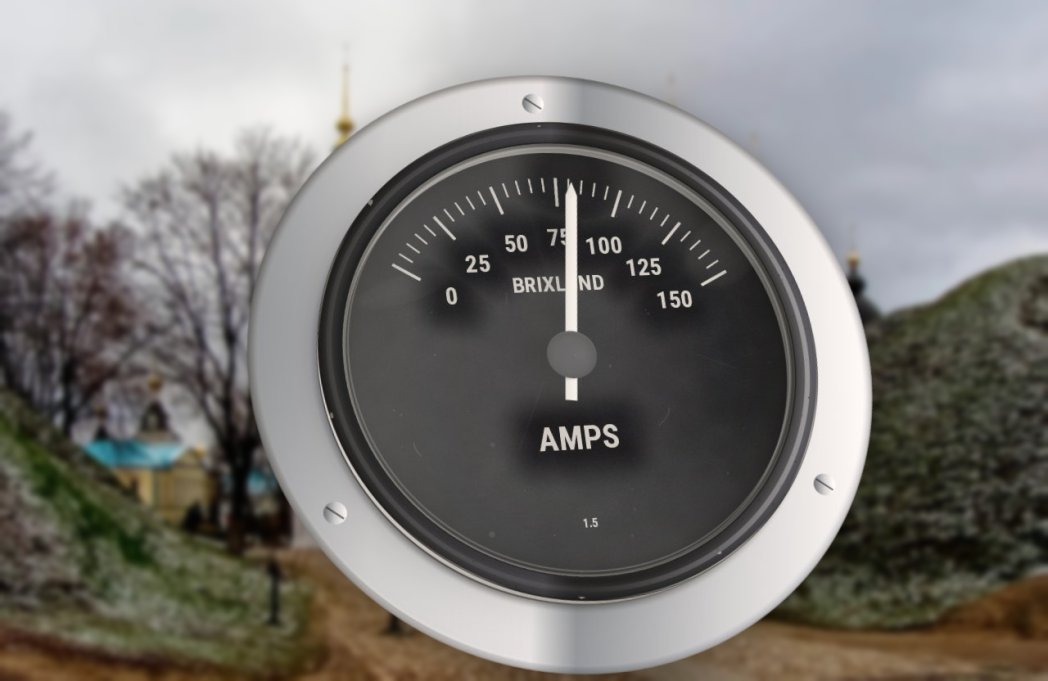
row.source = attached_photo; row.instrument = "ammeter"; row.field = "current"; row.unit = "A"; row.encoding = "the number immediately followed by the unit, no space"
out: 80A
